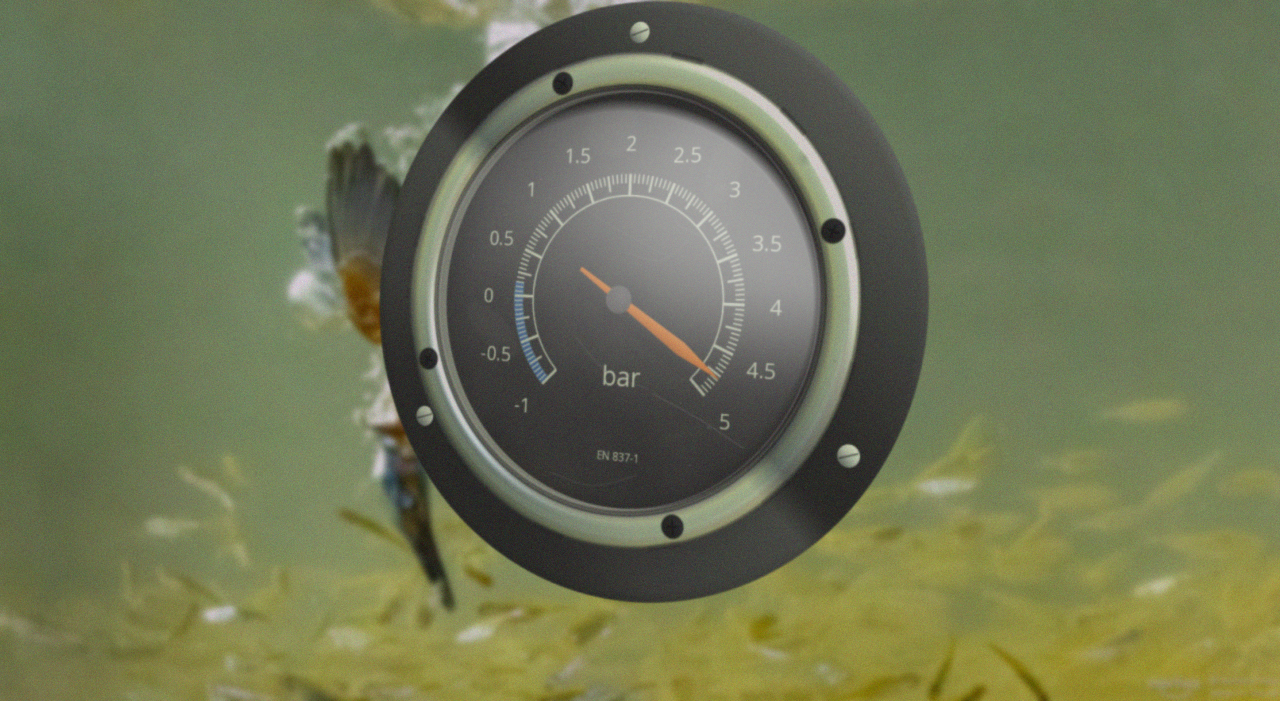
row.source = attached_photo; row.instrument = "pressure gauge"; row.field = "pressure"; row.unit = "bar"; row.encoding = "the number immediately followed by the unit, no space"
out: 4.75bar
